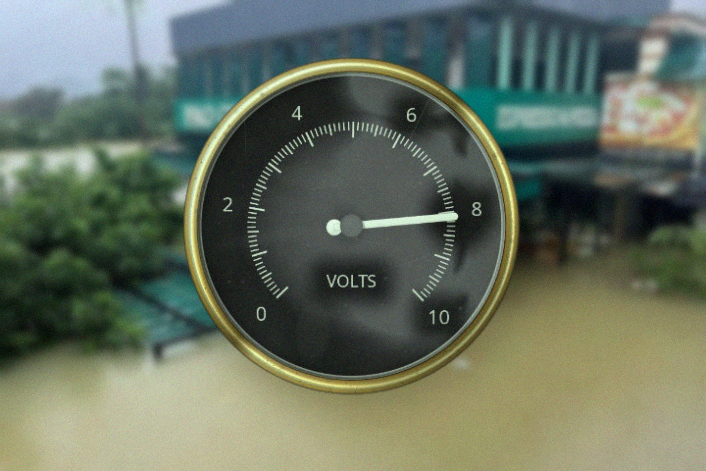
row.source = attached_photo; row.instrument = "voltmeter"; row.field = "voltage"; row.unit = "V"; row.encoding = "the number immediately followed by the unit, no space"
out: 8.1V
